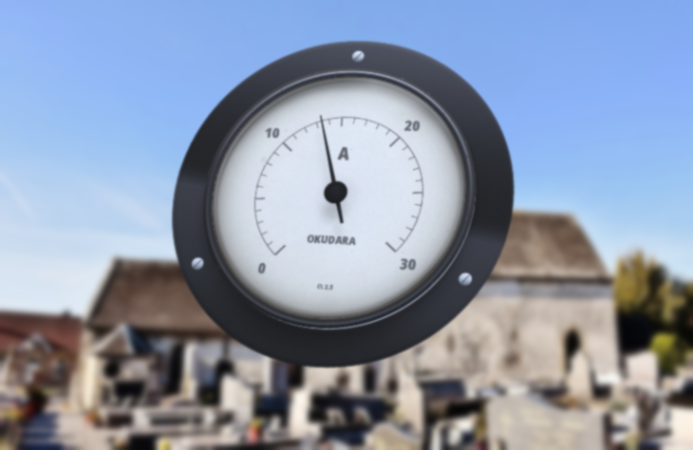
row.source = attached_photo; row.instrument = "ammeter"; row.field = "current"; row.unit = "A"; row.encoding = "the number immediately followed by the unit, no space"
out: 13.5A
